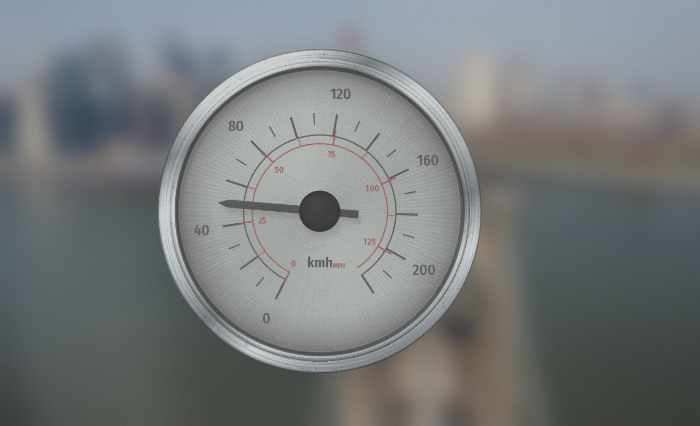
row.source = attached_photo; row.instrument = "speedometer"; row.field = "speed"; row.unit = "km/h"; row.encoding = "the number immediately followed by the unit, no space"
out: 50km/h
